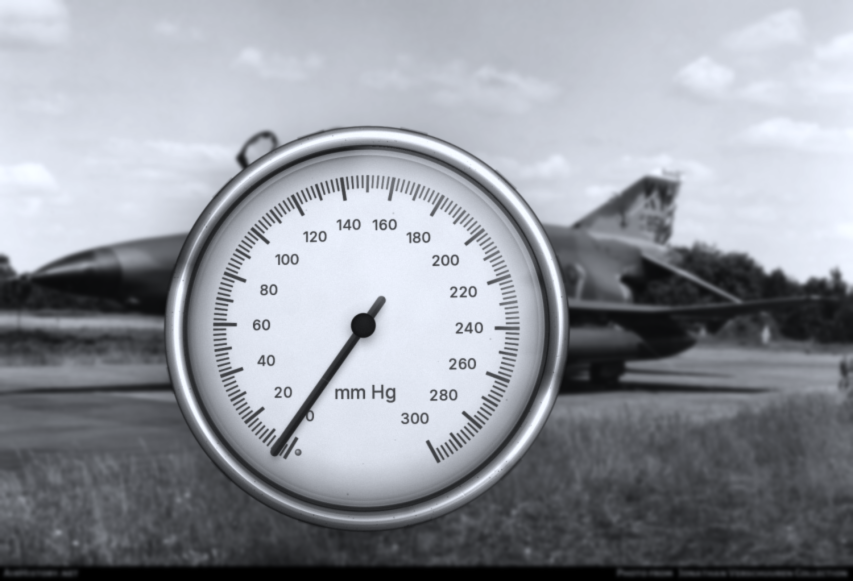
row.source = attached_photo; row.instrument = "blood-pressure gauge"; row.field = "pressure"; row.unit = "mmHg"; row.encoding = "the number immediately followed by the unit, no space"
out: 4mmHg
